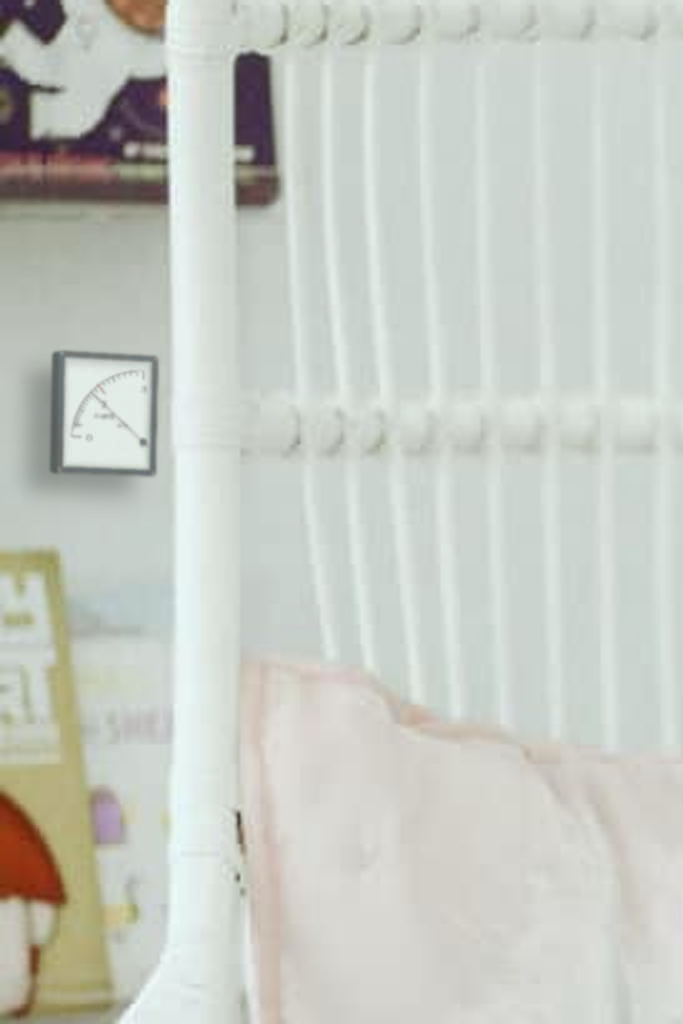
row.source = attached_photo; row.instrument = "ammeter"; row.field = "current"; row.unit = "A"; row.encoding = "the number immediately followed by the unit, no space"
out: 2A
